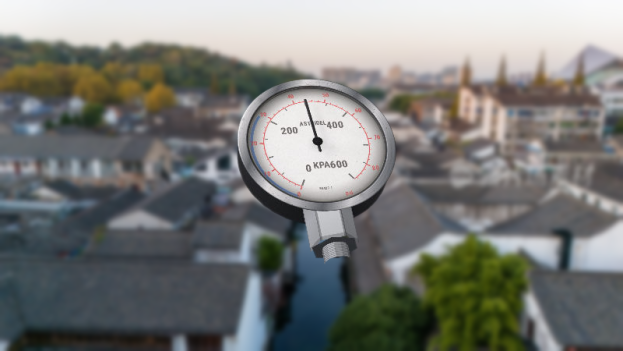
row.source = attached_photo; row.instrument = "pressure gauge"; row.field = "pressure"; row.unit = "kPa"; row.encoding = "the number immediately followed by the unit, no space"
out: 300kPa
